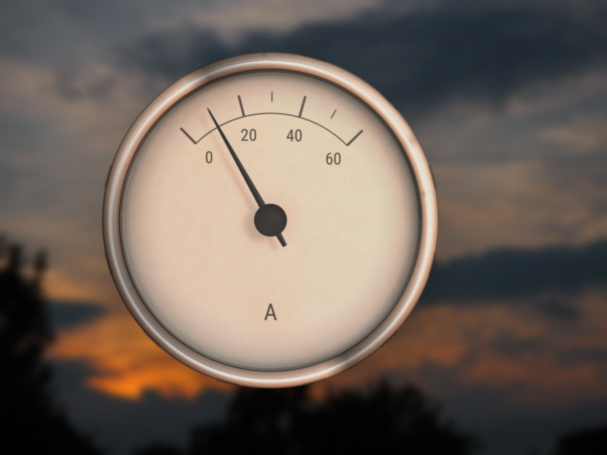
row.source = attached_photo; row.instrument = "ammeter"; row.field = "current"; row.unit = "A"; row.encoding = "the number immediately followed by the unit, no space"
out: 10A
